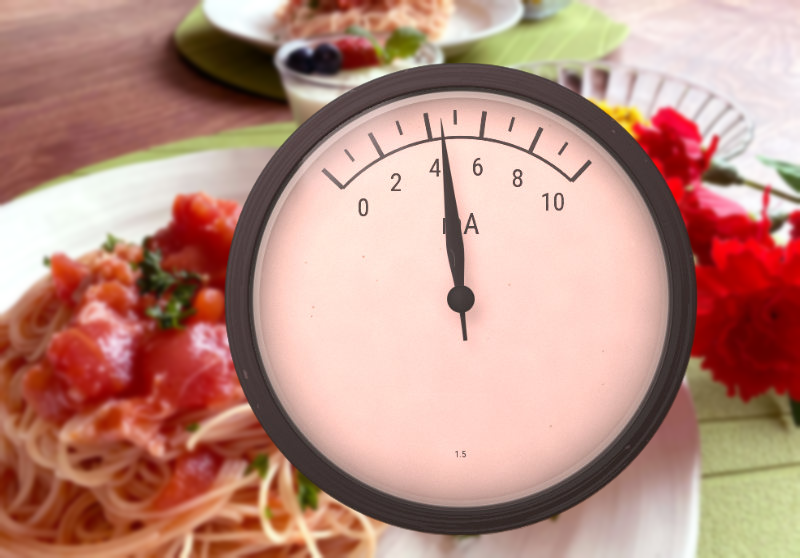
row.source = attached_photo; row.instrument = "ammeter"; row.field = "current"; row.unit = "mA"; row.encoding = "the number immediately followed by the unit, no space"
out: 4.5mA
